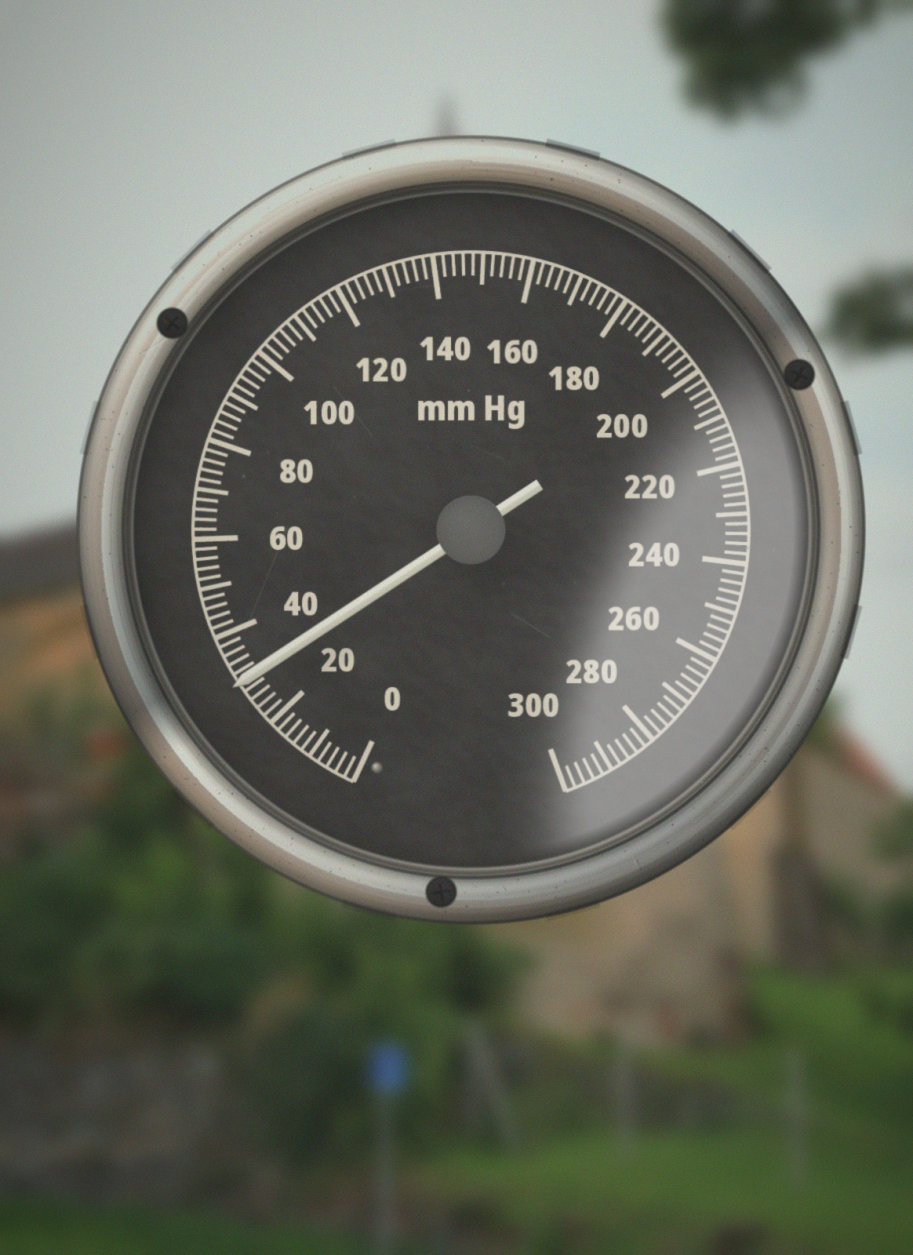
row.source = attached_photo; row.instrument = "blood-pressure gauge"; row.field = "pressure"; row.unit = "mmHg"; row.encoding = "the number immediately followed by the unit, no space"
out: 30mmHg
